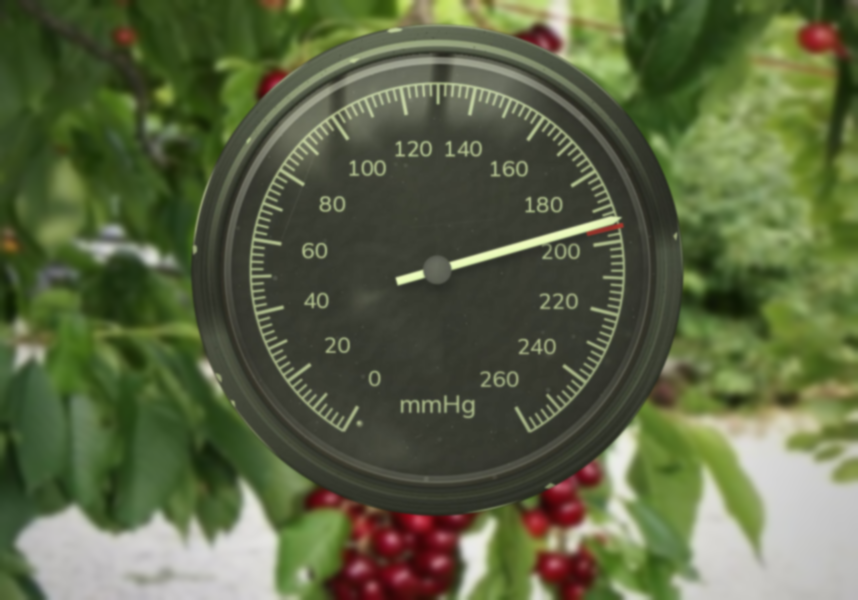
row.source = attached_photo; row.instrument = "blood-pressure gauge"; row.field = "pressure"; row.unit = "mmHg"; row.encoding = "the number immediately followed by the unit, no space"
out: 194mmHg
